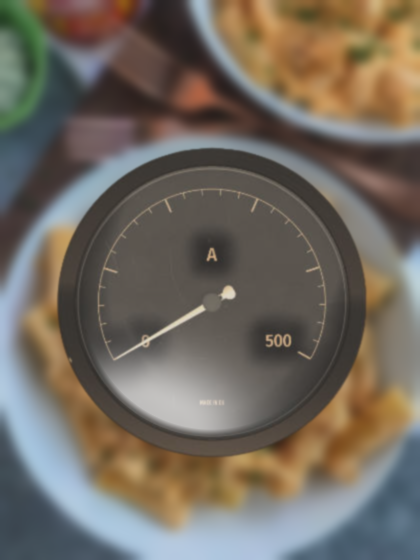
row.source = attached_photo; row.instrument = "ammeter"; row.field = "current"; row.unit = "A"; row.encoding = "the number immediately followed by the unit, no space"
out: 0A
